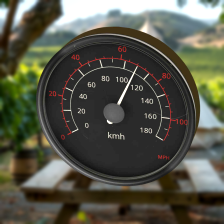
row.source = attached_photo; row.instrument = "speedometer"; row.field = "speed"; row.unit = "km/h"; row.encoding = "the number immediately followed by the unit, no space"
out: 110km/h
